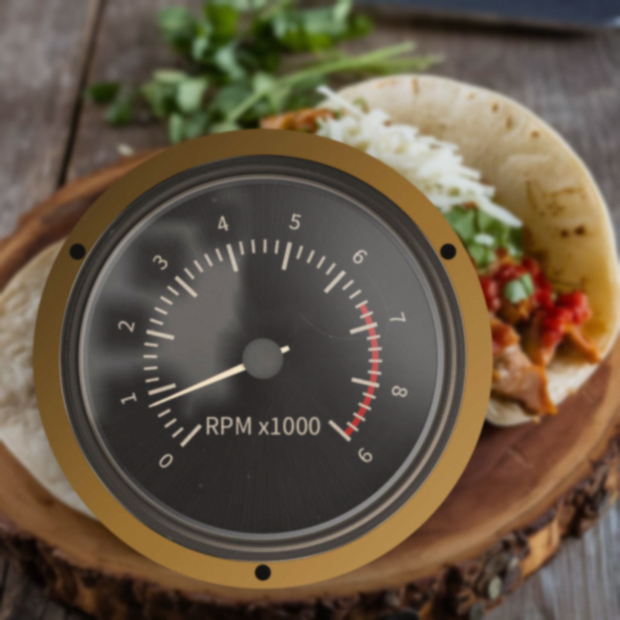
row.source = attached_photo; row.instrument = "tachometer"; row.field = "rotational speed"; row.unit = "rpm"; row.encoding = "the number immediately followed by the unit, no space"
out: 800rpm
